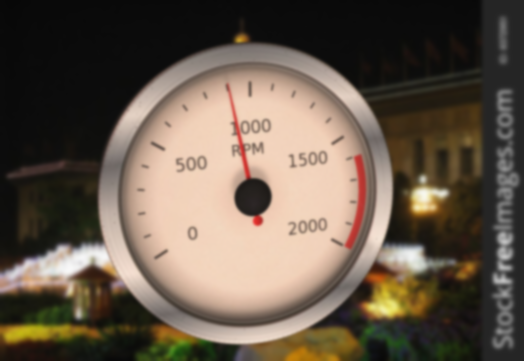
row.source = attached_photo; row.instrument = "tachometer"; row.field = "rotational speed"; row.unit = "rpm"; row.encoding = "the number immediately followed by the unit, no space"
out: 900rpm
